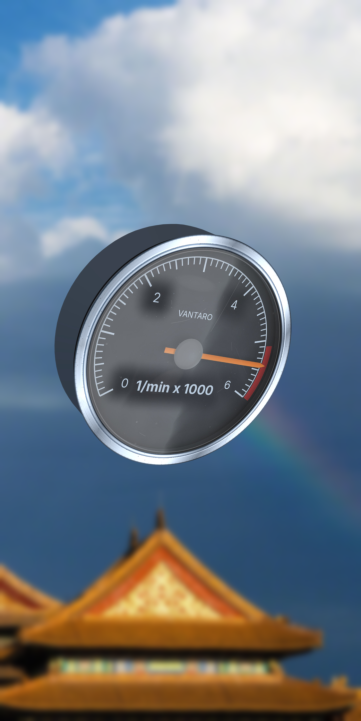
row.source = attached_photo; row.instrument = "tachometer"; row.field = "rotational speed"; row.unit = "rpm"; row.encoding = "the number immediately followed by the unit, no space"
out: 5400rpm
